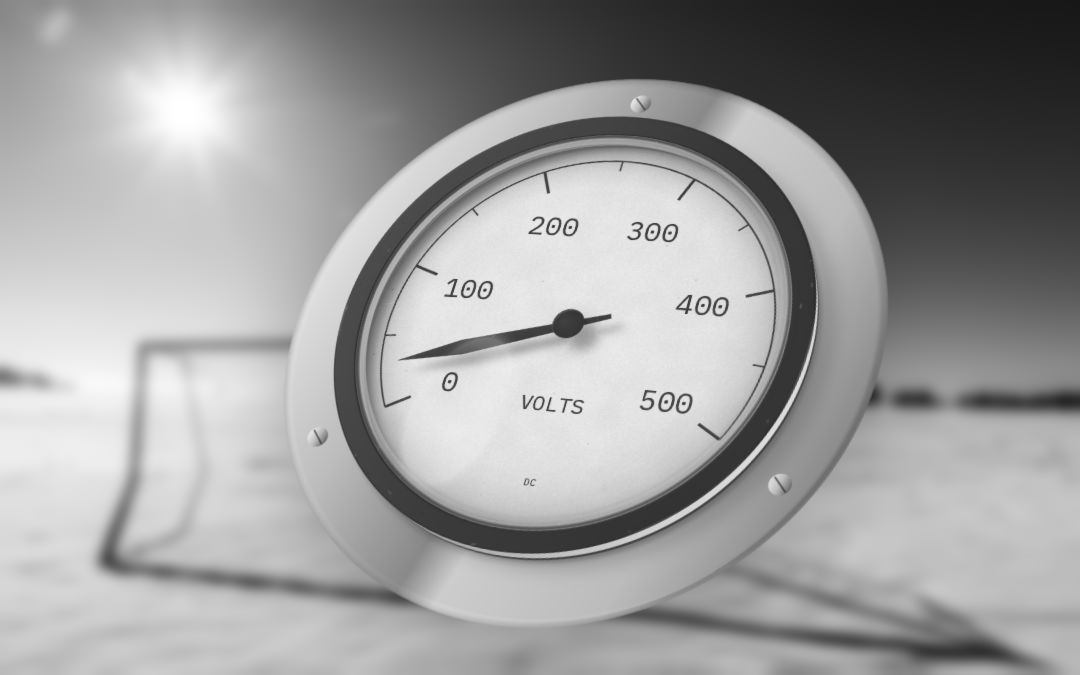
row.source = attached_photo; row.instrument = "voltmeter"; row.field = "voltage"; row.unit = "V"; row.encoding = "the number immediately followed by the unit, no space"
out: 25V
